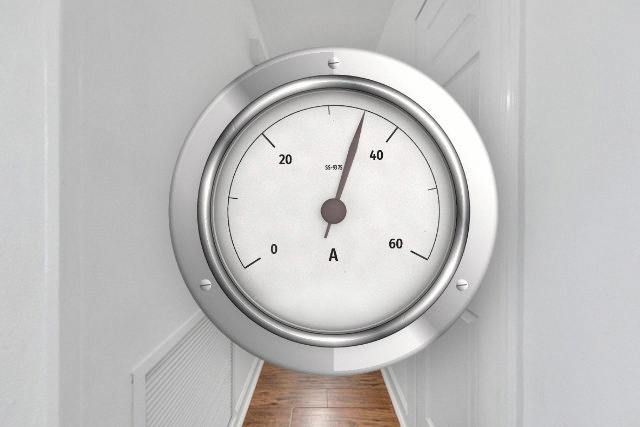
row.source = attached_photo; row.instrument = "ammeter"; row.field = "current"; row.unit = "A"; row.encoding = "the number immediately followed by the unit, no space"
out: 35A
